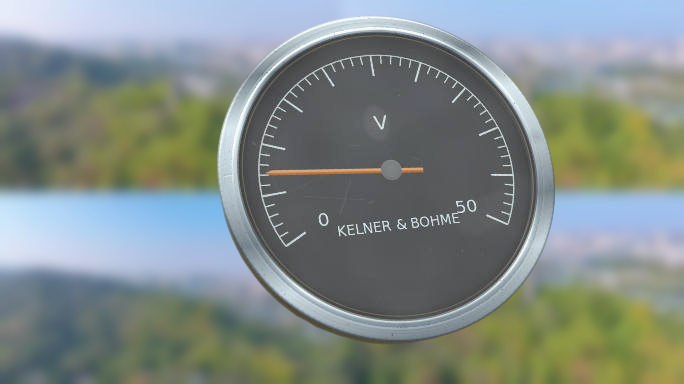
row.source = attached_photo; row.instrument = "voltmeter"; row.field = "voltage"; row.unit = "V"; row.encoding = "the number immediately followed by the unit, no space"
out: 7V
